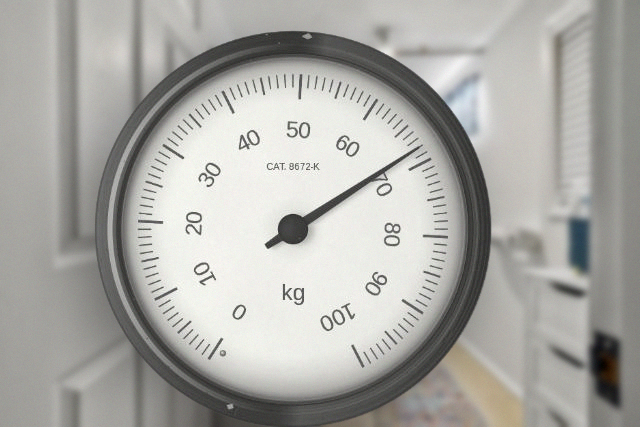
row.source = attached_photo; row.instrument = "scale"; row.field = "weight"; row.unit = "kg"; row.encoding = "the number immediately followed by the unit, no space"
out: 68kg
